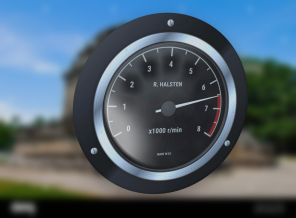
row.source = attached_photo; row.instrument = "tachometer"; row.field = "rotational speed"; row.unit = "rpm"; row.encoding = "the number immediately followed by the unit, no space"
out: 6500rpm
